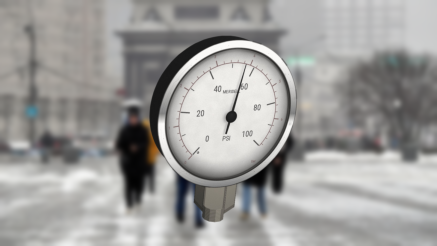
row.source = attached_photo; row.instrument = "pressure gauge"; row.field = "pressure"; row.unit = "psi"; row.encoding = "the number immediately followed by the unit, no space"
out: 55psi
